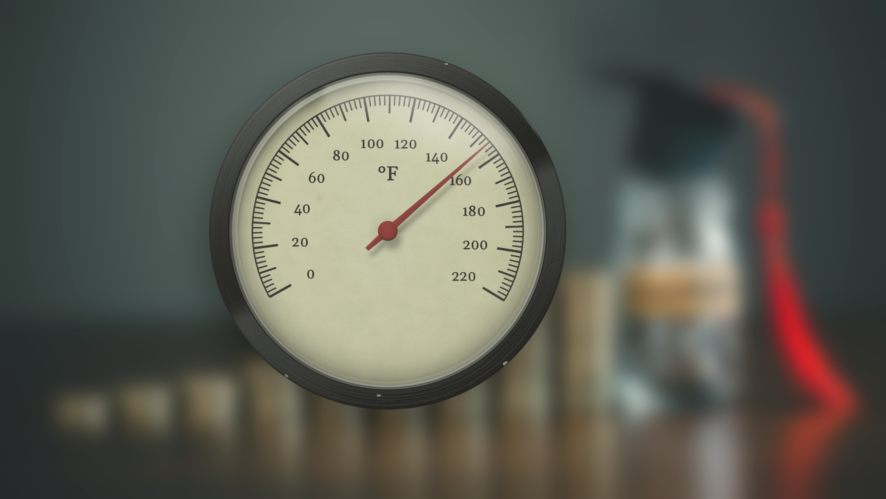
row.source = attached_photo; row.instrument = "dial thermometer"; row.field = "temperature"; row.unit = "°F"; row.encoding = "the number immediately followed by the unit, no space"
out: 154°F
